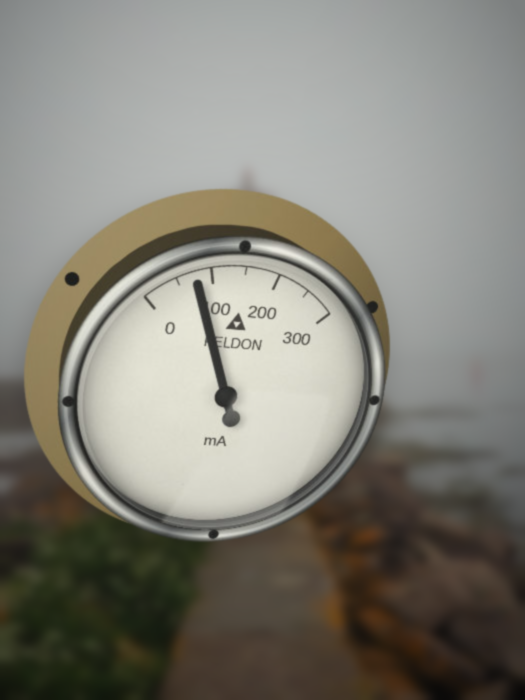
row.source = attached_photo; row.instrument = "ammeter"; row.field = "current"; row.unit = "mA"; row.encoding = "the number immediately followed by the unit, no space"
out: 75mA
